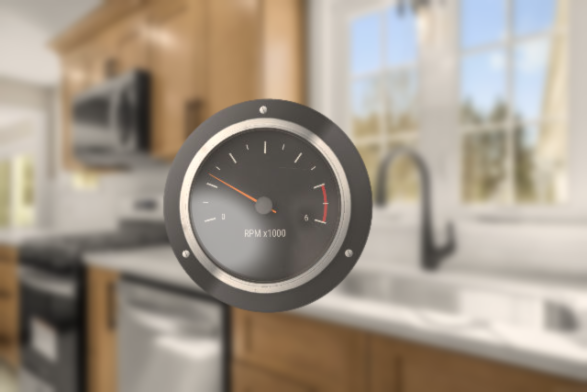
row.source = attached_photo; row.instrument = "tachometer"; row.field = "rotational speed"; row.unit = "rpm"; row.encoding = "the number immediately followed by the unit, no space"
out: 1250rpm
